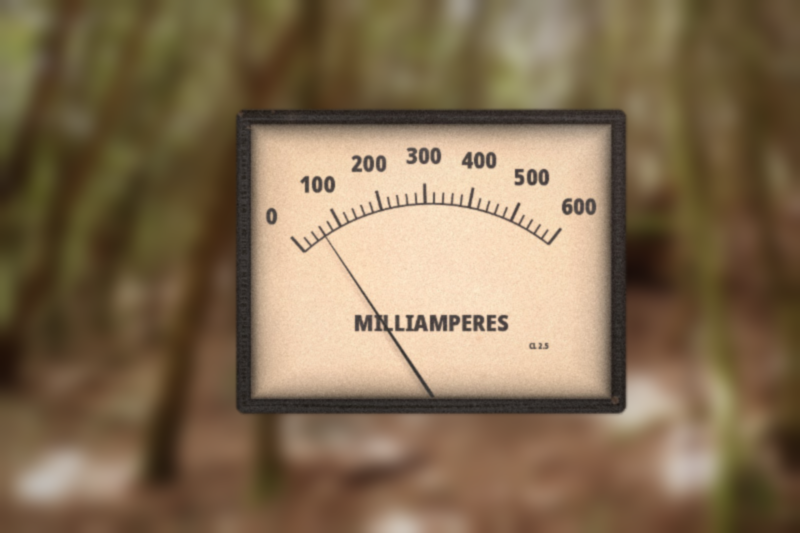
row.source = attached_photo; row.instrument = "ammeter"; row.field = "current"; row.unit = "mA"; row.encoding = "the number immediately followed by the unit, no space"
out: 60mA
